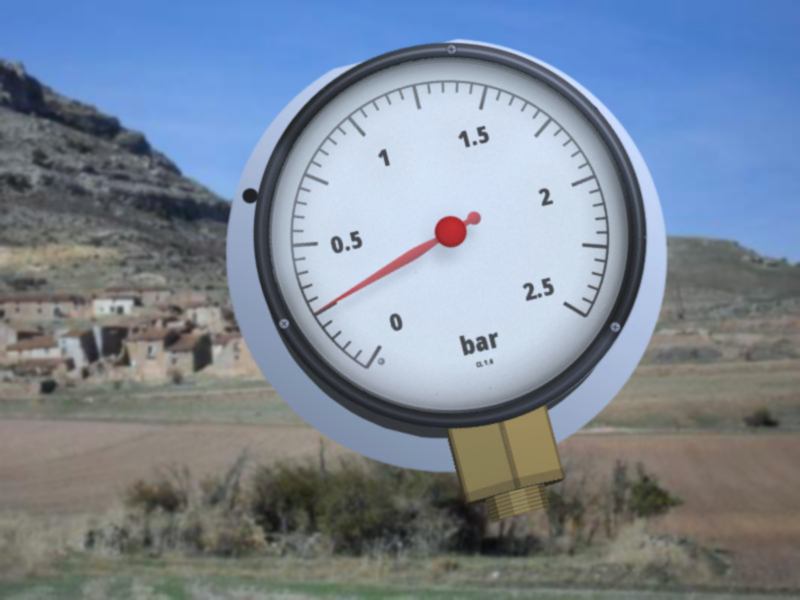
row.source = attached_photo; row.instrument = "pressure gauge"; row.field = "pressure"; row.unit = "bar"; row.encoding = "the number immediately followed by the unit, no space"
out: 0.25bar
